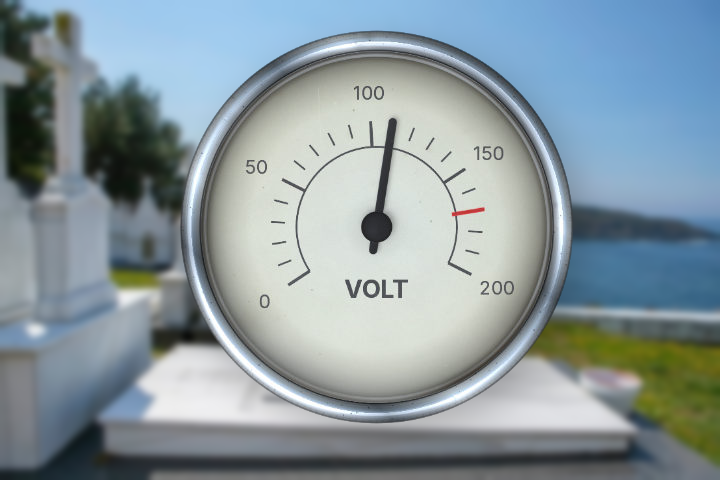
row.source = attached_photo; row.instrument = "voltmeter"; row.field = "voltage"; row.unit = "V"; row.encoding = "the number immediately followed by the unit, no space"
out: 110V
